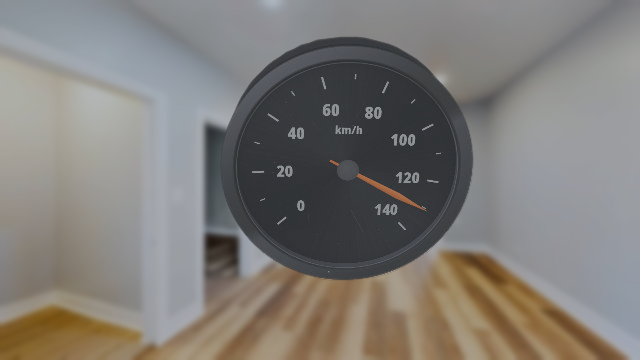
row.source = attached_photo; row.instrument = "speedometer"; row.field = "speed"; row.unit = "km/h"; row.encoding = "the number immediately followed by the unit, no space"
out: 130km/h
